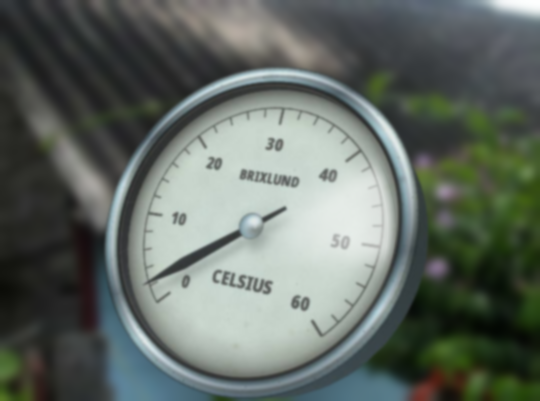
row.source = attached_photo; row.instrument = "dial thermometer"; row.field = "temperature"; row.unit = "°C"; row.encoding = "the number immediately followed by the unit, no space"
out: 2°C
